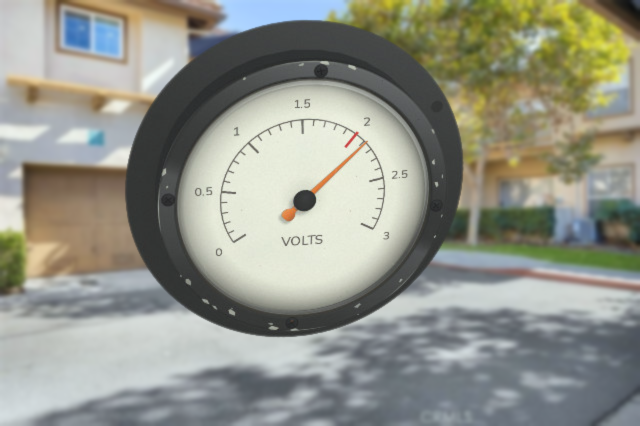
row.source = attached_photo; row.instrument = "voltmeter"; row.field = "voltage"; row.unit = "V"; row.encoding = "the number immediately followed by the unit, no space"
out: 2.1V
